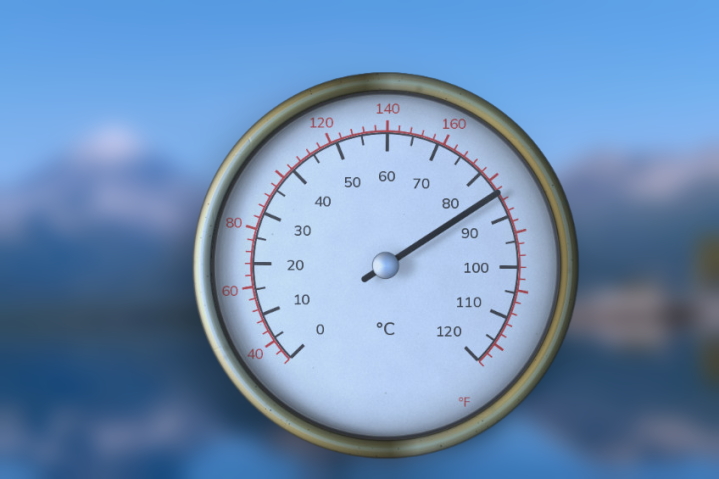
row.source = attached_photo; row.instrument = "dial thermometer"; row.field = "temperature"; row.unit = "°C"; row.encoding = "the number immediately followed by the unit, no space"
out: 85°C
